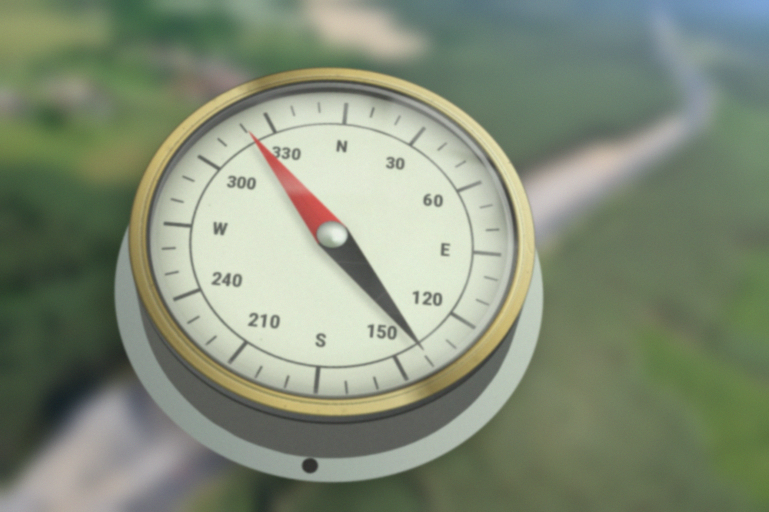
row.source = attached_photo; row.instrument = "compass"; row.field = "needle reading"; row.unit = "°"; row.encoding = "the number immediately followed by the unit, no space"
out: 320°
